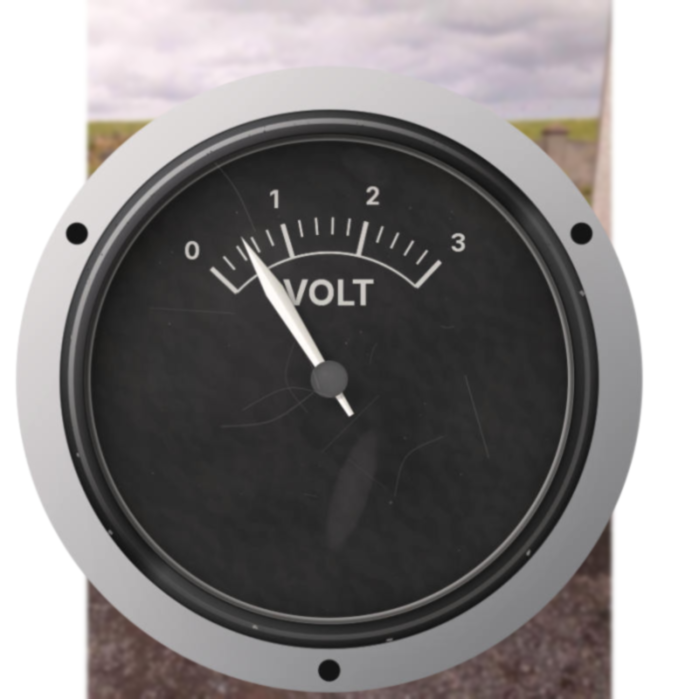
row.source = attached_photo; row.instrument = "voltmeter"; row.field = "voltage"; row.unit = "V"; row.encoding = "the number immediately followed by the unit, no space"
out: 0.5V
